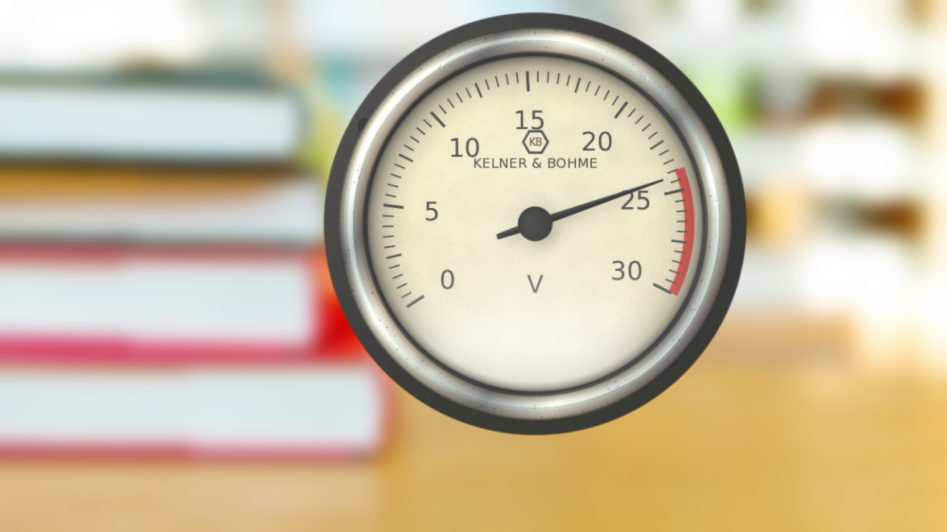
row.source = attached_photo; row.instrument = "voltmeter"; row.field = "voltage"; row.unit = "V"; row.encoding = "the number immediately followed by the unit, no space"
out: 24.25V
